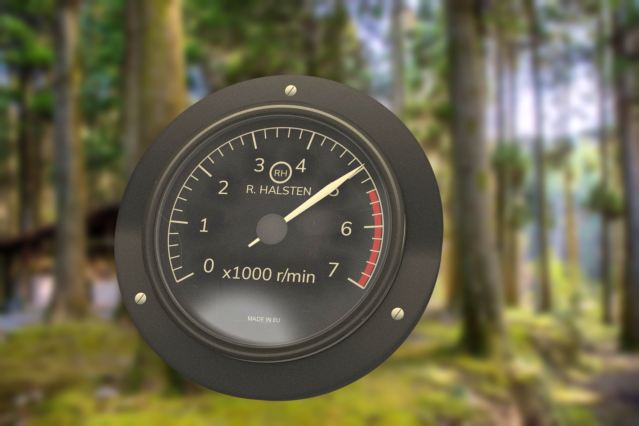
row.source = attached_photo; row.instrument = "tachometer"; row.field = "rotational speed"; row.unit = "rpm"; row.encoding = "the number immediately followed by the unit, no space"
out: 5000rpm
